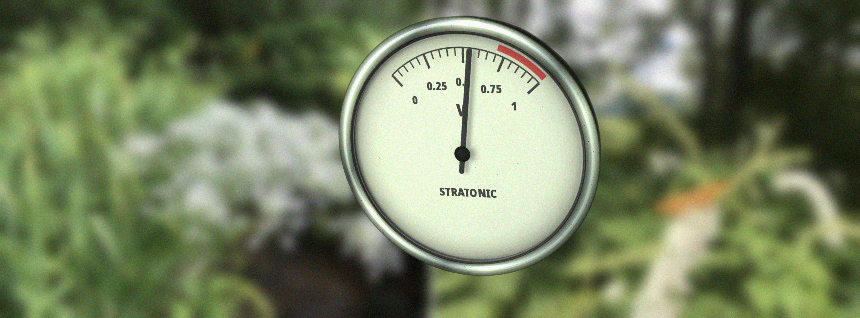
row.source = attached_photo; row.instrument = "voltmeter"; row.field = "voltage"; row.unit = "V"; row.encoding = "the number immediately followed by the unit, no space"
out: 0.55V
